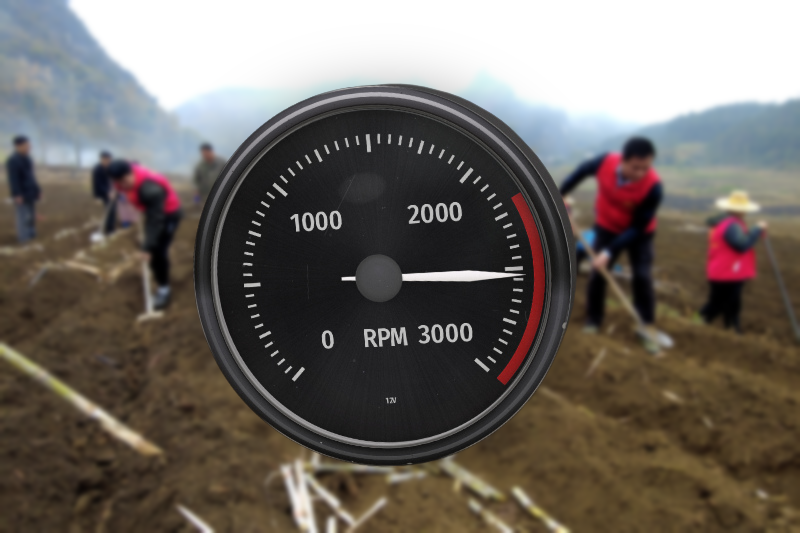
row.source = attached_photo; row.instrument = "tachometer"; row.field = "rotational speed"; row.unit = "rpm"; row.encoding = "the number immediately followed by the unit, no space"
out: 2525rpm
